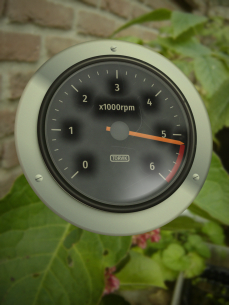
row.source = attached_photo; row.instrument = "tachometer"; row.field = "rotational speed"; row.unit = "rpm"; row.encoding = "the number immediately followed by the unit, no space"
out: 5200rpm
